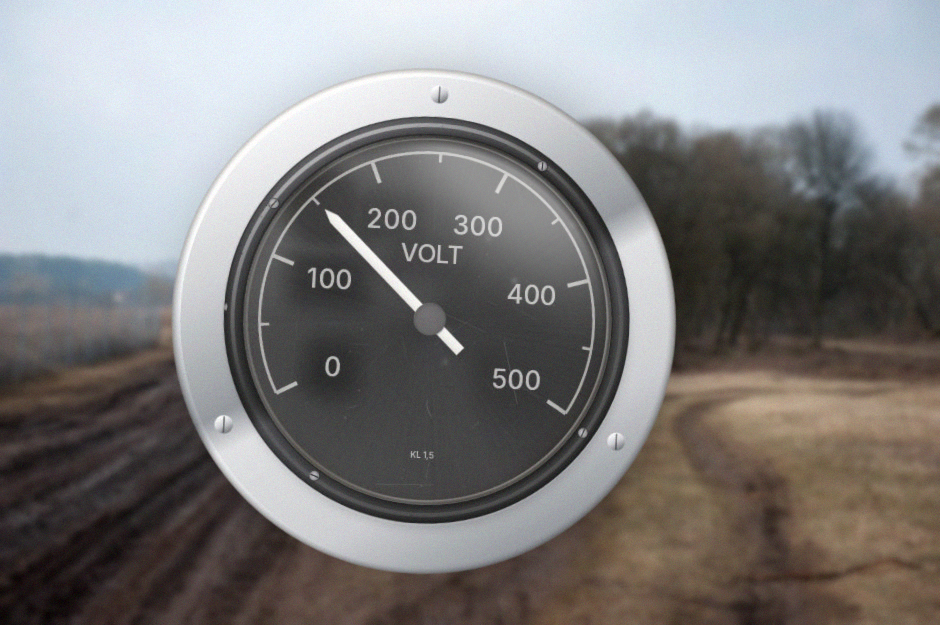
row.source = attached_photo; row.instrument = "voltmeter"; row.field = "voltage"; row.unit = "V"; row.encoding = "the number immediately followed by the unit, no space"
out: 150V
